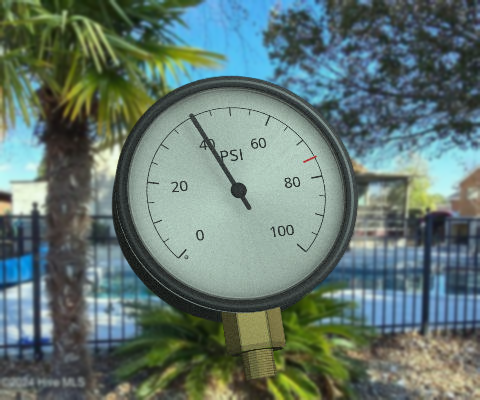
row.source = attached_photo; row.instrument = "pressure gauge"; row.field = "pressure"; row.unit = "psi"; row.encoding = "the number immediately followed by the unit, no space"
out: 40psi
